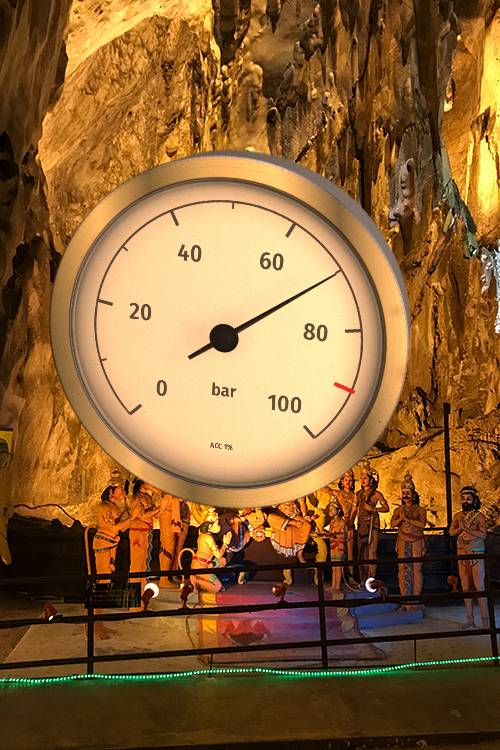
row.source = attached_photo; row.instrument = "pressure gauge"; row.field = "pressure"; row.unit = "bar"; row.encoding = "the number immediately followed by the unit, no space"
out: 70bar
